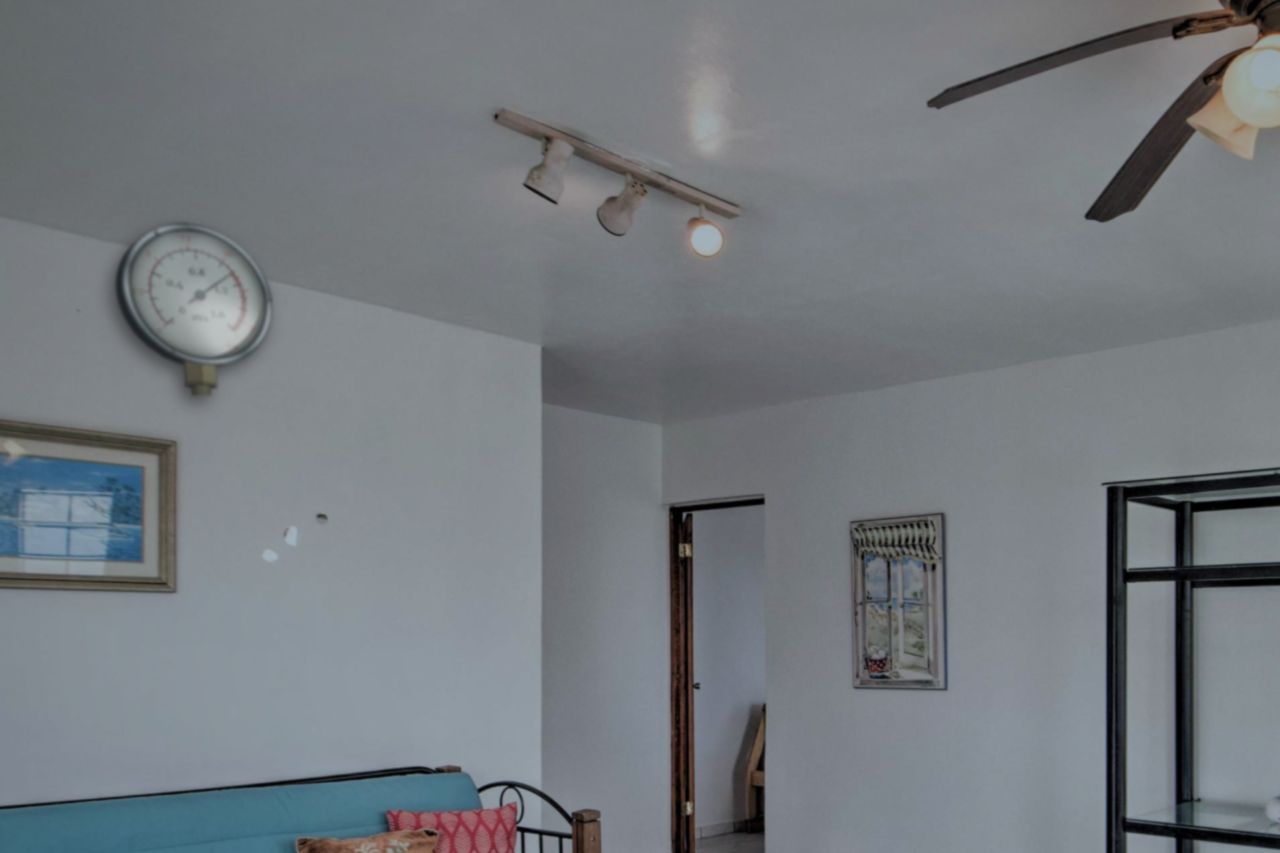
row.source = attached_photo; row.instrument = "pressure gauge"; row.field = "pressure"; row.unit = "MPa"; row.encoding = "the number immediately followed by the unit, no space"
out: 1.1MPa
